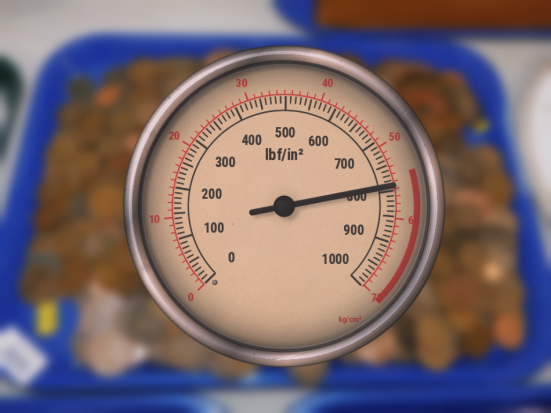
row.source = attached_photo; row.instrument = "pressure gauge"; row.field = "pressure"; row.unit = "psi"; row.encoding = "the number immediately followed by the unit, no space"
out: 790psi
